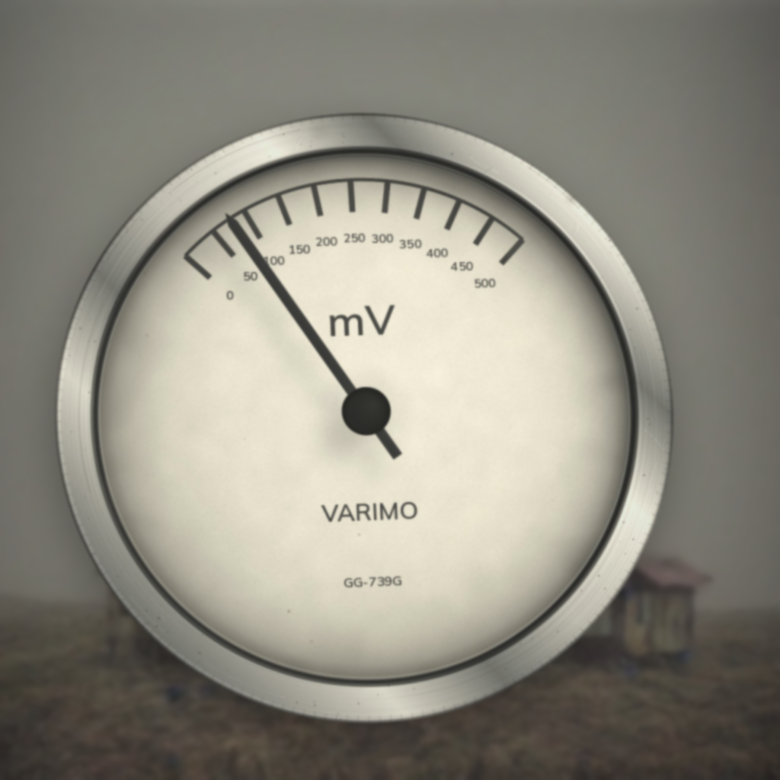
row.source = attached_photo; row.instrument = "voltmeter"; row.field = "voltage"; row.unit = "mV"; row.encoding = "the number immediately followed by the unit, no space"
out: 75mV
